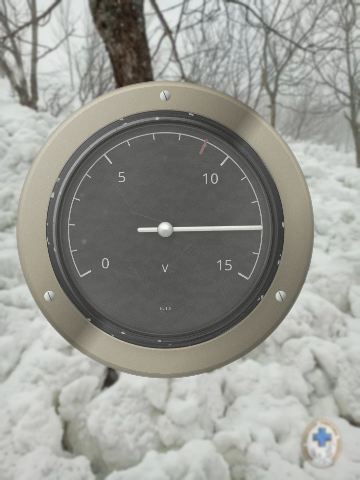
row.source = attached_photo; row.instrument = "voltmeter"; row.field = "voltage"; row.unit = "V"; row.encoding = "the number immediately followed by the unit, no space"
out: 13V
